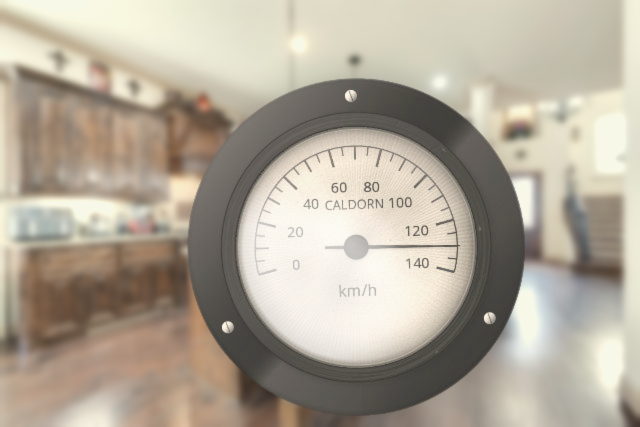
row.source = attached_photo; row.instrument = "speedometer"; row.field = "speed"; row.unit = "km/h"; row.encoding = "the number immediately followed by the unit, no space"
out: 130km/h
